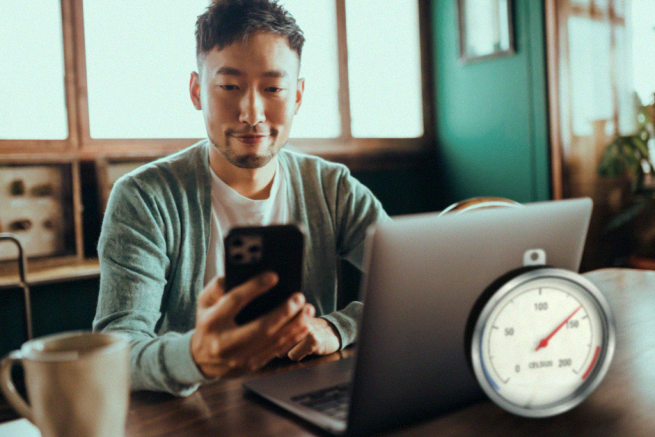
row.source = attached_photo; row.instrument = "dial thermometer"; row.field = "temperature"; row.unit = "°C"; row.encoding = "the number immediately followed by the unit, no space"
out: 137.5°C
